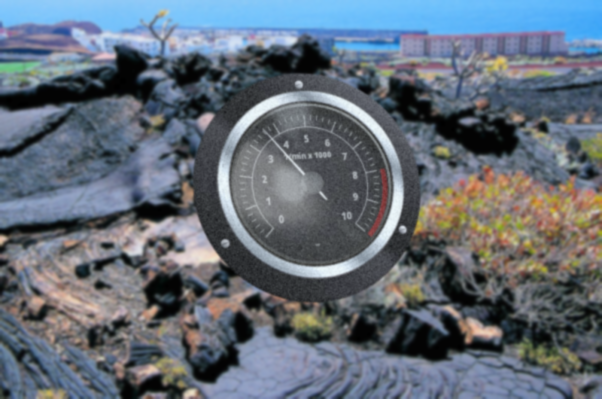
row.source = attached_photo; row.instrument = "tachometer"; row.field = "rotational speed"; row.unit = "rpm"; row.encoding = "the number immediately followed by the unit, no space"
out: 3600rpm
